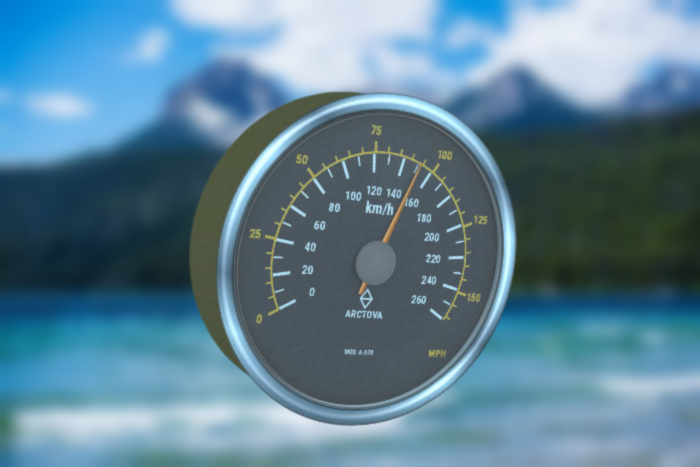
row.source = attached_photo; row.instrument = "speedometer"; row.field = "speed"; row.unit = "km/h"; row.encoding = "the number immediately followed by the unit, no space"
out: 150km/h
